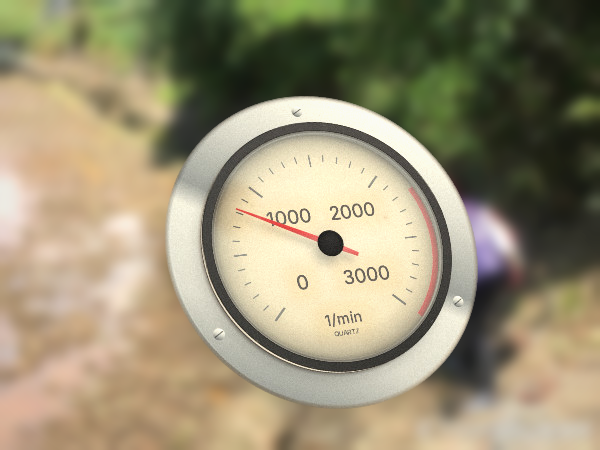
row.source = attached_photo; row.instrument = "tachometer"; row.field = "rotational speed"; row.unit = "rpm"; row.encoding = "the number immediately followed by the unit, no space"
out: 800rpm
